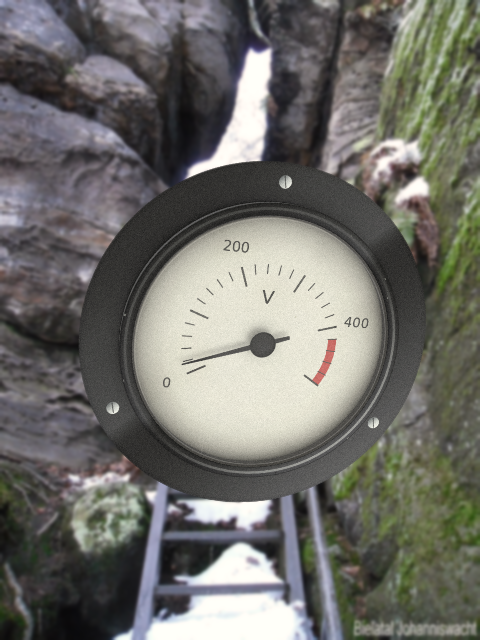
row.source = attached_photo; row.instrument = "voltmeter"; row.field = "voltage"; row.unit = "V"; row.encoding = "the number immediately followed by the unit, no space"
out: 20V
